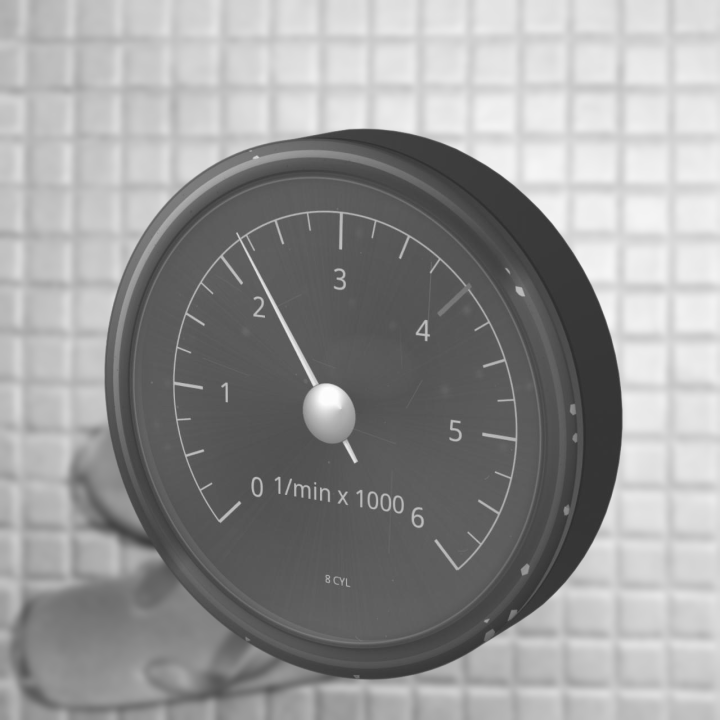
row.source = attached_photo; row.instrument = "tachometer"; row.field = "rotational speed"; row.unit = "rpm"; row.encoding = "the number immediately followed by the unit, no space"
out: 2250rpm
